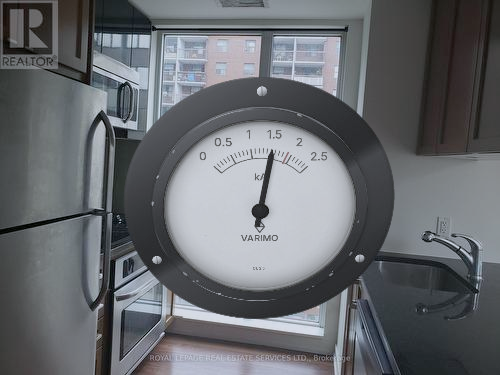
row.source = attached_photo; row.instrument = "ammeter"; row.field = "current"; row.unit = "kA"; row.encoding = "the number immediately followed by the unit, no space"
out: 1.5kA
